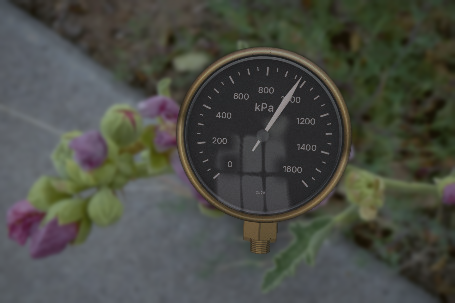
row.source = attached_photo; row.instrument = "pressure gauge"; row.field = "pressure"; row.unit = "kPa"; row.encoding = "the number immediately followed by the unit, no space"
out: 975kPa
